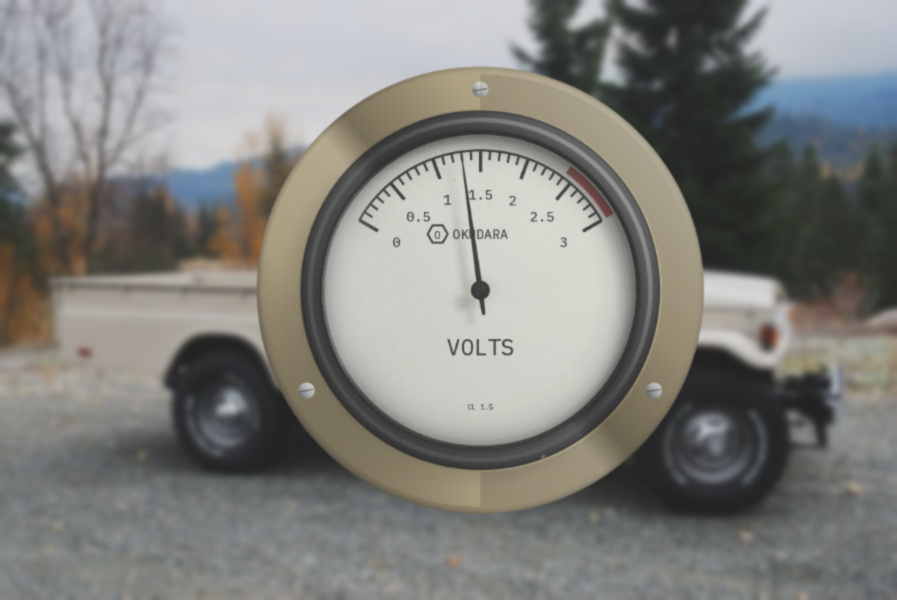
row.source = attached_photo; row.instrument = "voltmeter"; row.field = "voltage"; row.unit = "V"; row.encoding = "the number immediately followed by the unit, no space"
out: 1.3V
